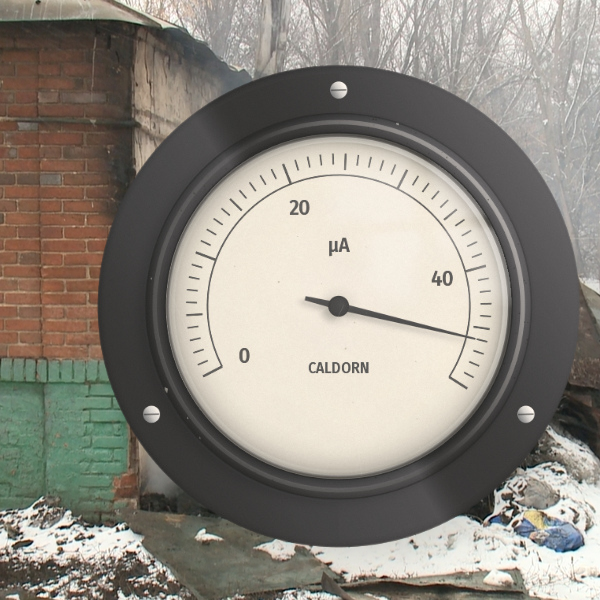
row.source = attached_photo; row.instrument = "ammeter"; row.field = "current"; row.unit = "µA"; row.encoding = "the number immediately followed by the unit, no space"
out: 46µA
